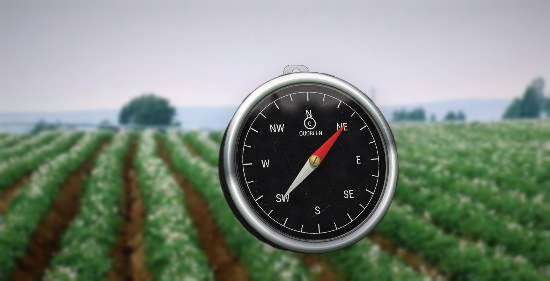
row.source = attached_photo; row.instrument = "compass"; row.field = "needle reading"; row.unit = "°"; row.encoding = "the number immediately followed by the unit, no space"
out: 45°
